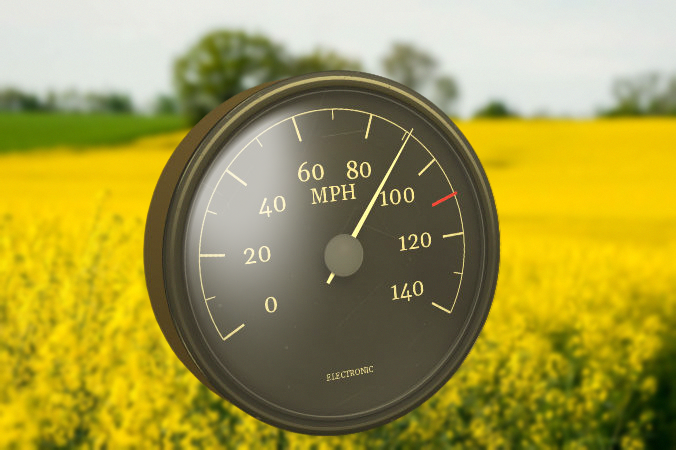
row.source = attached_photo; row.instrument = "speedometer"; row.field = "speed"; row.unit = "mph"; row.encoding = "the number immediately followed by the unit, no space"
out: 90mph
